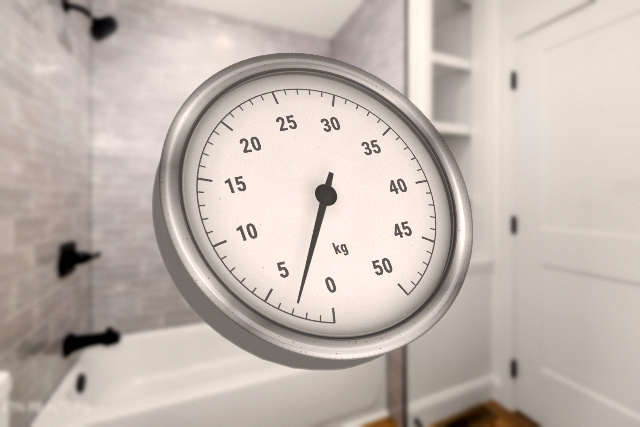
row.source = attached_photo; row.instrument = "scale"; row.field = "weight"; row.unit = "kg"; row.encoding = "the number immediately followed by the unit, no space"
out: 3kg
